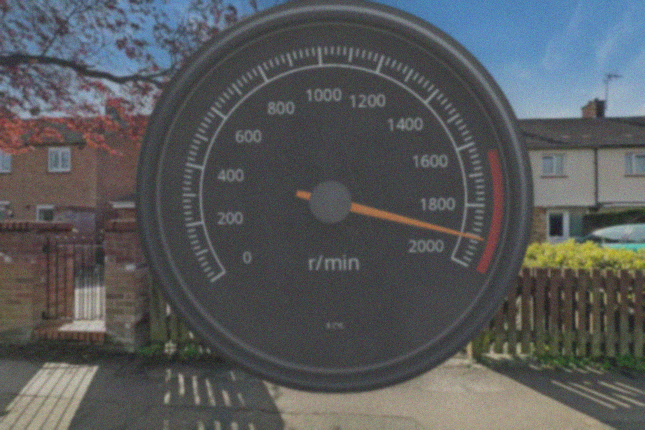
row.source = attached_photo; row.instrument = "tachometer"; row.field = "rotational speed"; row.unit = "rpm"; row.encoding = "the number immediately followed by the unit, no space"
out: 1900rpm
